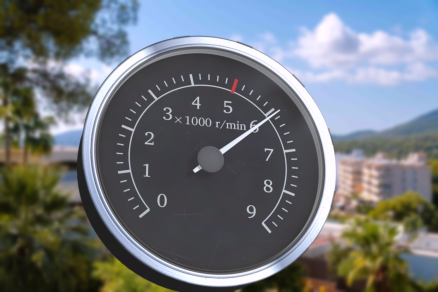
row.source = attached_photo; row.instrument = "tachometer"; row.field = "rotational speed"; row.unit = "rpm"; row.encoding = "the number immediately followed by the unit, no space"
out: 6100rpm
